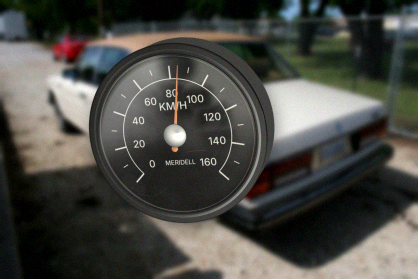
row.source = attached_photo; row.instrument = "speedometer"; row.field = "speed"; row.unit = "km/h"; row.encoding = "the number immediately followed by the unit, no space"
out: 85km/h
